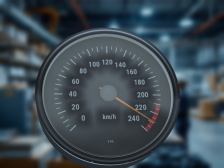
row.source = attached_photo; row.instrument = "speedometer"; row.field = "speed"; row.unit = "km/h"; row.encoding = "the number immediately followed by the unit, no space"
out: 230km/h
